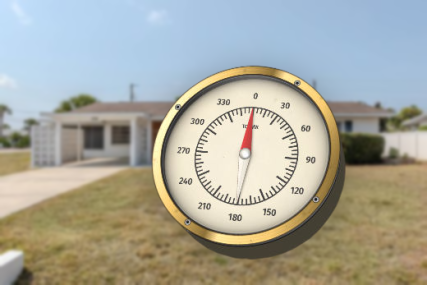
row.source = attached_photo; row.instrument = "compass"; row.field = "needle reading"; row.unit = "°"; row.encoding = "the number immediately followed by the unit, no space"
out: 0°
